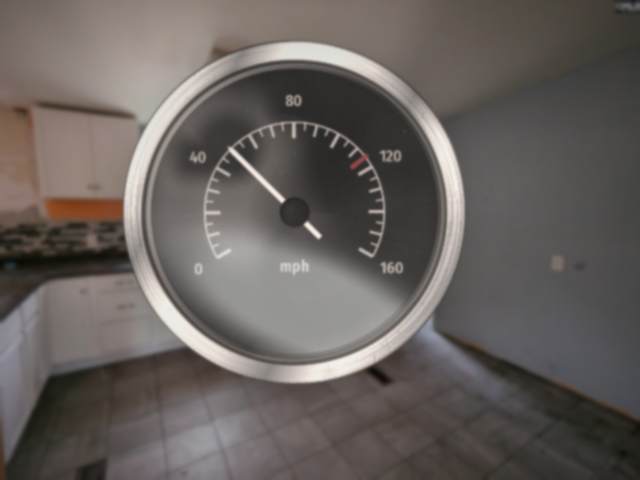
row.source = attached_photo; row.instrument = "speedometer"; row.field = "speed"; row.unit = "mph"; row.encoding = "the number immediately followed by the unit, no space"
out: 50mph
